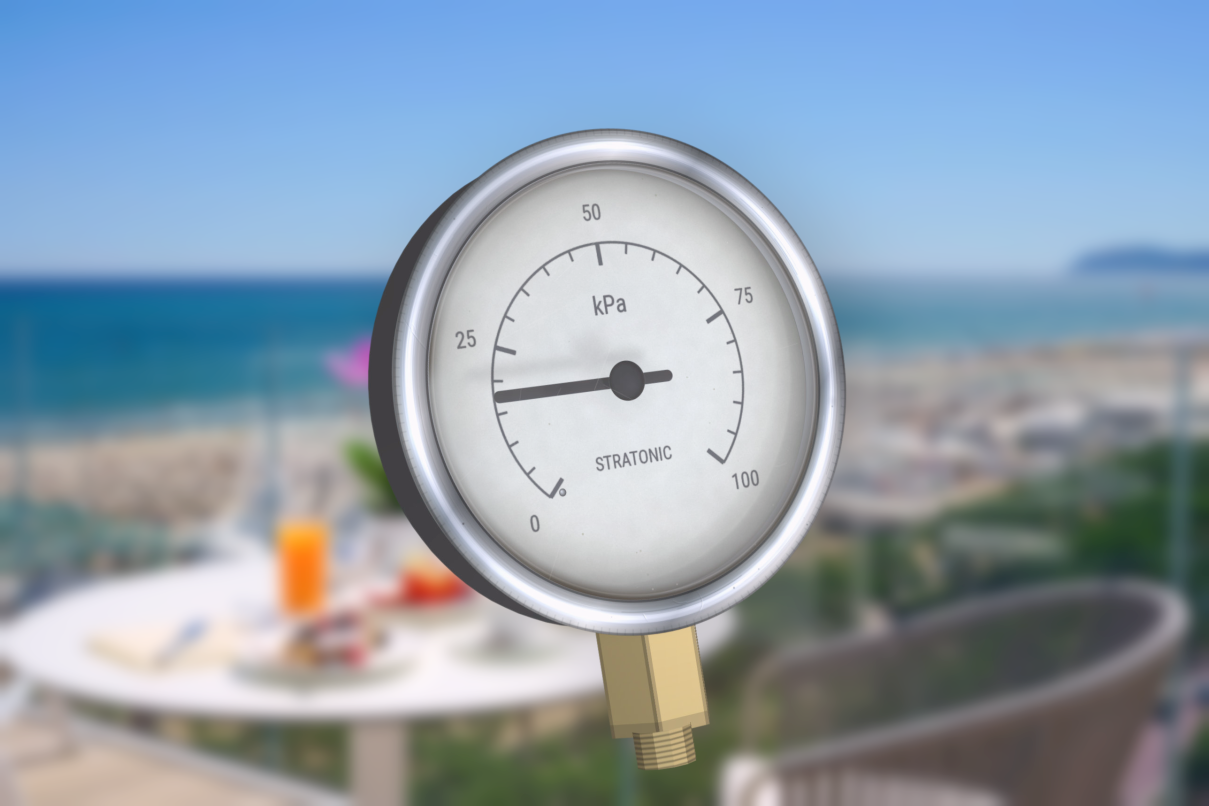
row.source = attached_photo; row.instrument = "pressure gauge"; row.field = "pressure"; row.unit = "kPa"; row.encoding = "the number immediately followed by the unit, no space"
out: 17.5kPa
